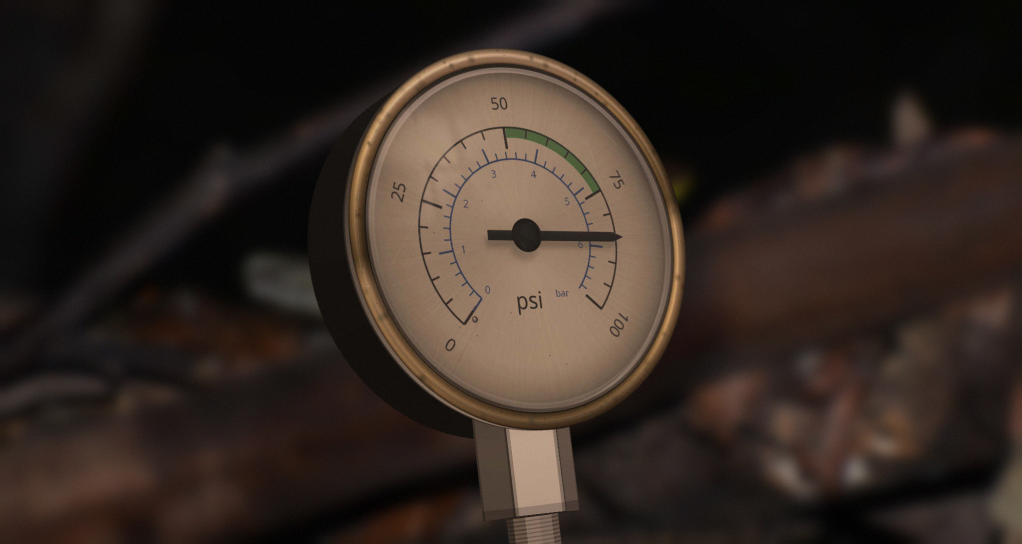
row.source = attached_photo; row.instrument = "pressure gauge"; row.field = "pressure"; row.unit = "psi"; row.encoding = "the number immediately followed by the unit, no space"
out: 85psi
